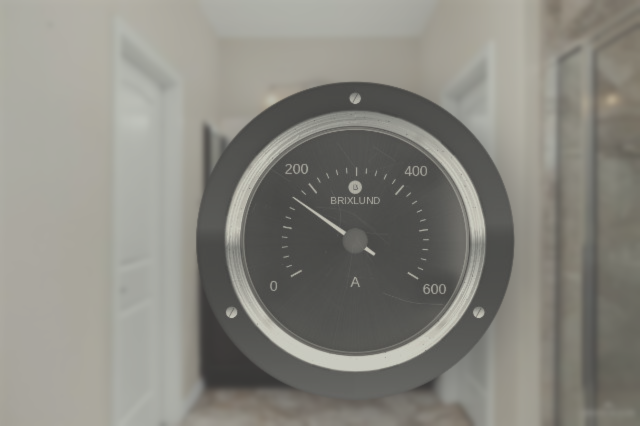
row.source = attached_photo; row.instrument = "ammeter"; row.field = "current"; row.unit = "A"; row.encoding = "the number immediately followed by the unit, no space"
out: 160A
